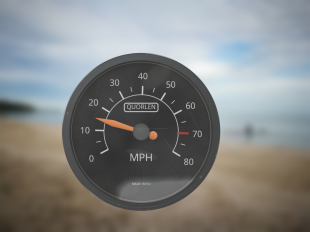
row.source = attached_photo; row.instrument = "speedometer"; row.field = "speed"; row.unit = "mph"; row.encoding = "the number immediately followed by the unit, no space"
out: 15mph
